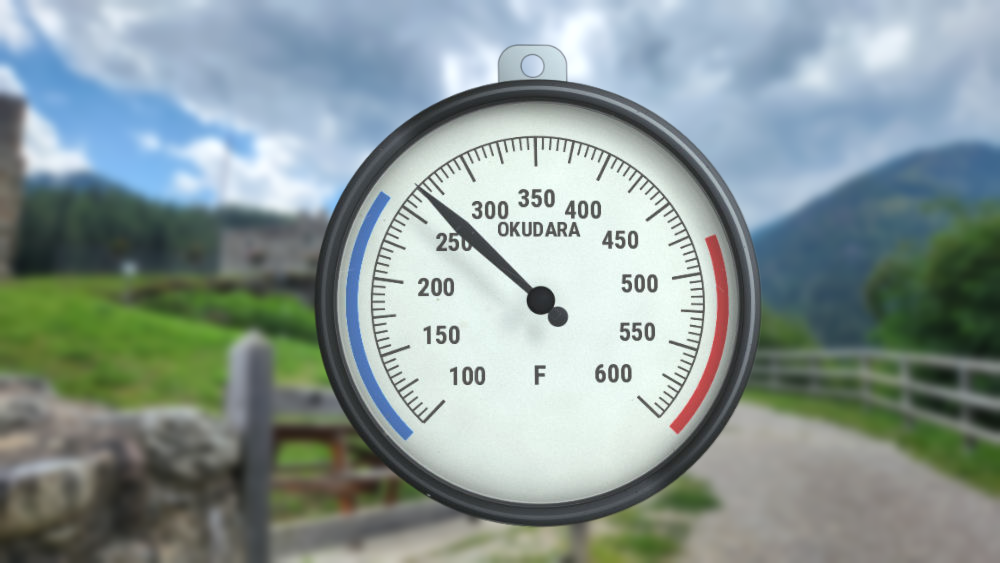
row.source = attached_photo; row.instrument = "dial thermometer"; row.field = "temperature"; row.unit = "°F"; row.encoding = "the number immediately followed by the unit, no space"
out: 265°F
